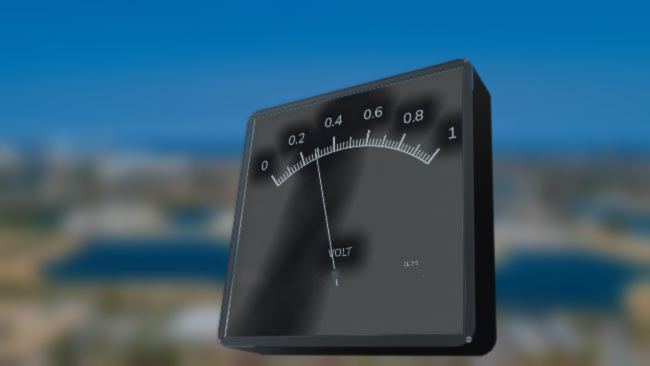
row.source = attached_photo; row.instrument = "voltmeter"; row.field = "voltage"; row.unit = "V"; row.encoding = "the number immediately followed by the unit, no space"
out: 0.3V
